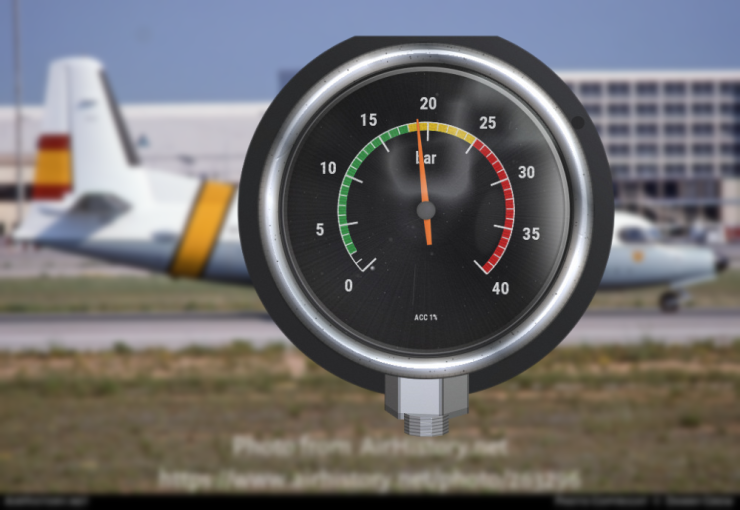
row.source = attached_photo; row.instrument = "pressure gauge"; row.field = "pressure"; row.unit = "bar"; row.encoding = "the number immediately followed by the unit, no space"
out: 19bar
